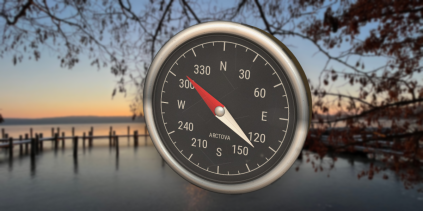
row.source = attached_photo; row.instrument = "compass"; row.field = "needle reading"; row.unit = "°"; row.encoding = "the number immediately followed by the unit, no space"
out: 310°
